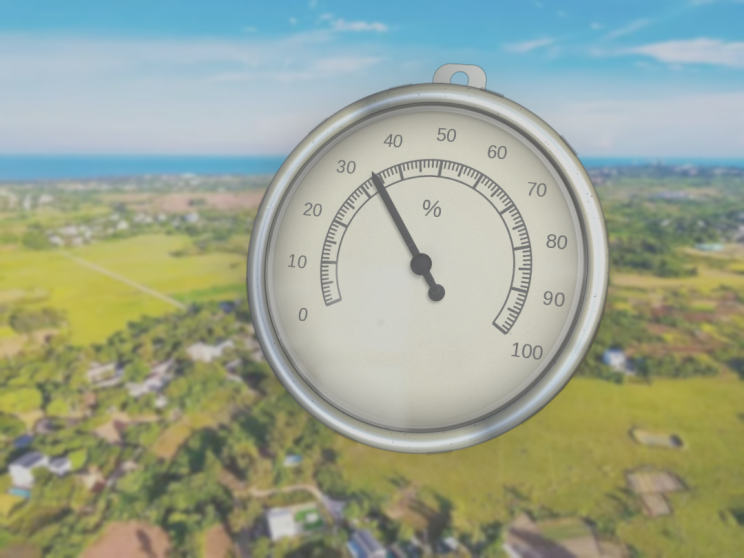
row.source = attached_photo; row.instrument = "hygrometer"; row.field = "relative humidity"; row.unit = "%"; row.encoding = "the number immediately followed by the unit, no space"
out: 34%
